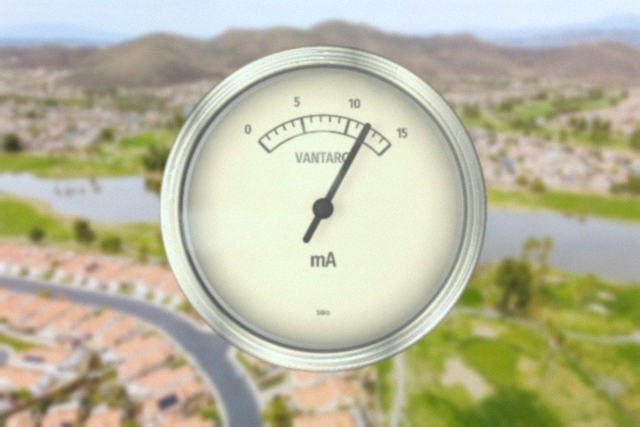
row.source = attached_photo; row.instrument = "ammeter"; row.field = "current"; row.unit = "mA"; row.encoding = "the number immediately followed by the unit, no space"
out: 12mA
